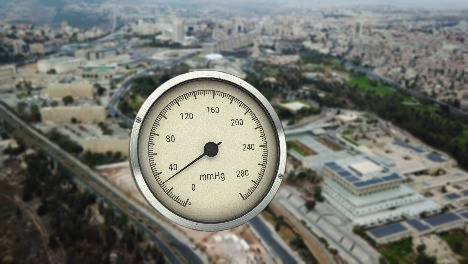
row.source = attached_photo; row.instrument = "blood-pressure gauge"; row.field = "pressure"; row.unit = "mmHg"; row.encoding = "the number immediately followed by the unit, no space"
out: 30mmHg
